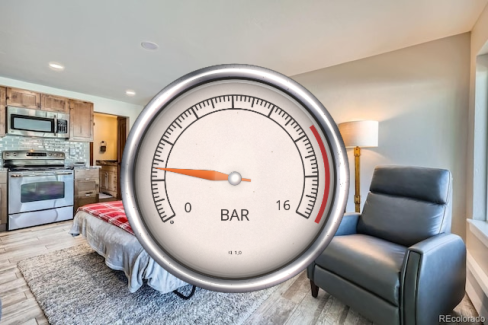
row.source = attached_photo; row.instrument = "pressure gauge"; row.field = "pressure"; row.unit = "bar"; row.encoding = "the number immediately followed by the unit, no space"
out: 2.6bar
